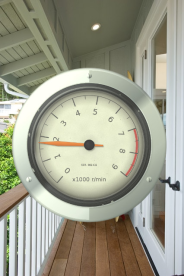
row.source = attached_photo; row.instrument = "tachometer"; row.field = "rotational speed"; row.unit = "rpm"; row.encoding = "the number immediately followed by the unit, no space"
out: 1750rpm
